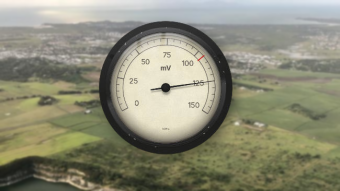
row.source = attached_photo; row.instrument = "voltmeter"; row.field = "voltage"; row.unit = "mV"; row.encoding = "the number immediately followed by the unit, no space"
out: 125mV
